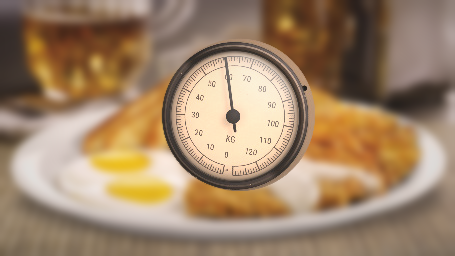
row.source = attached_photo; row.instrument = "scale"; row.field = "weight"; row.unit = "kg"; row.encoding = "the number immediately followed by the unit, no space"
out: 60kg
